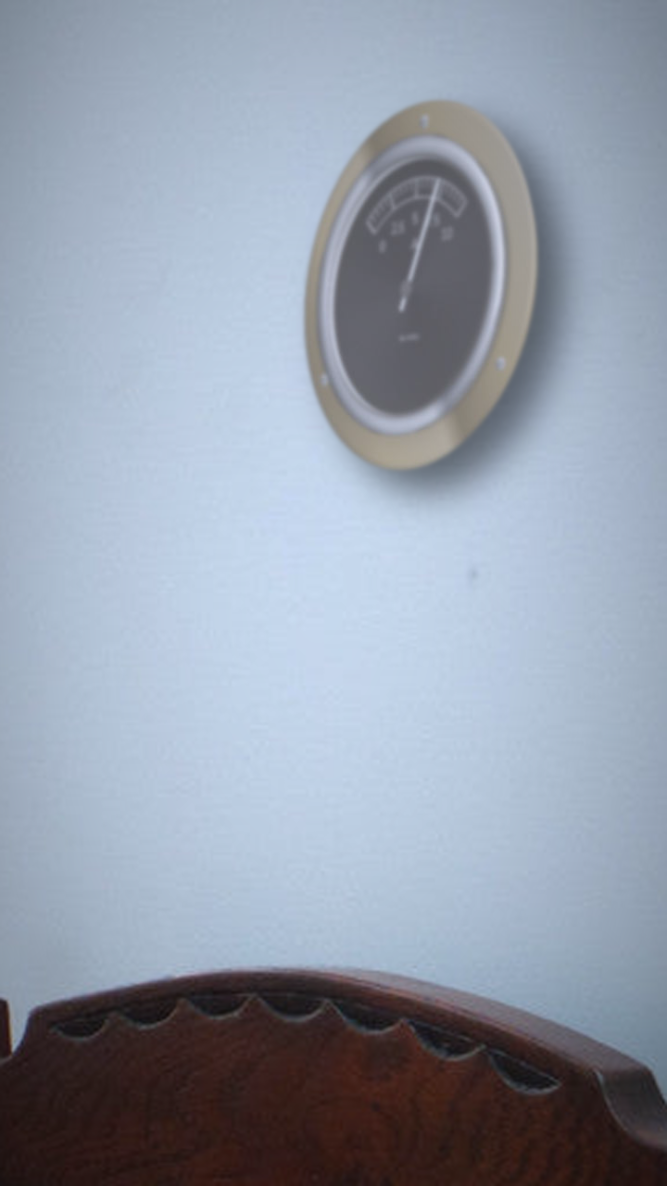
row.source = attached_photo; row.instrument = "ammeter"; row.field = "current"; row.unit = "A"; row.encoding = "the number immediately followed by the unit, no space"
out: 7.5A
